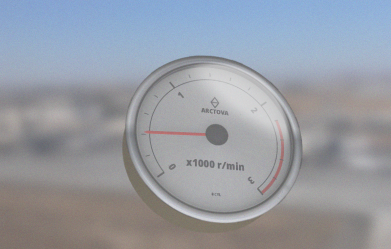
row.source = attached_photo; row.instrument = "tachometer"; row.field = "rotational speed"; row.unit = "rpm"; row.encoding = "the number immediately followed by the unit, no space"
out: 400rpm
